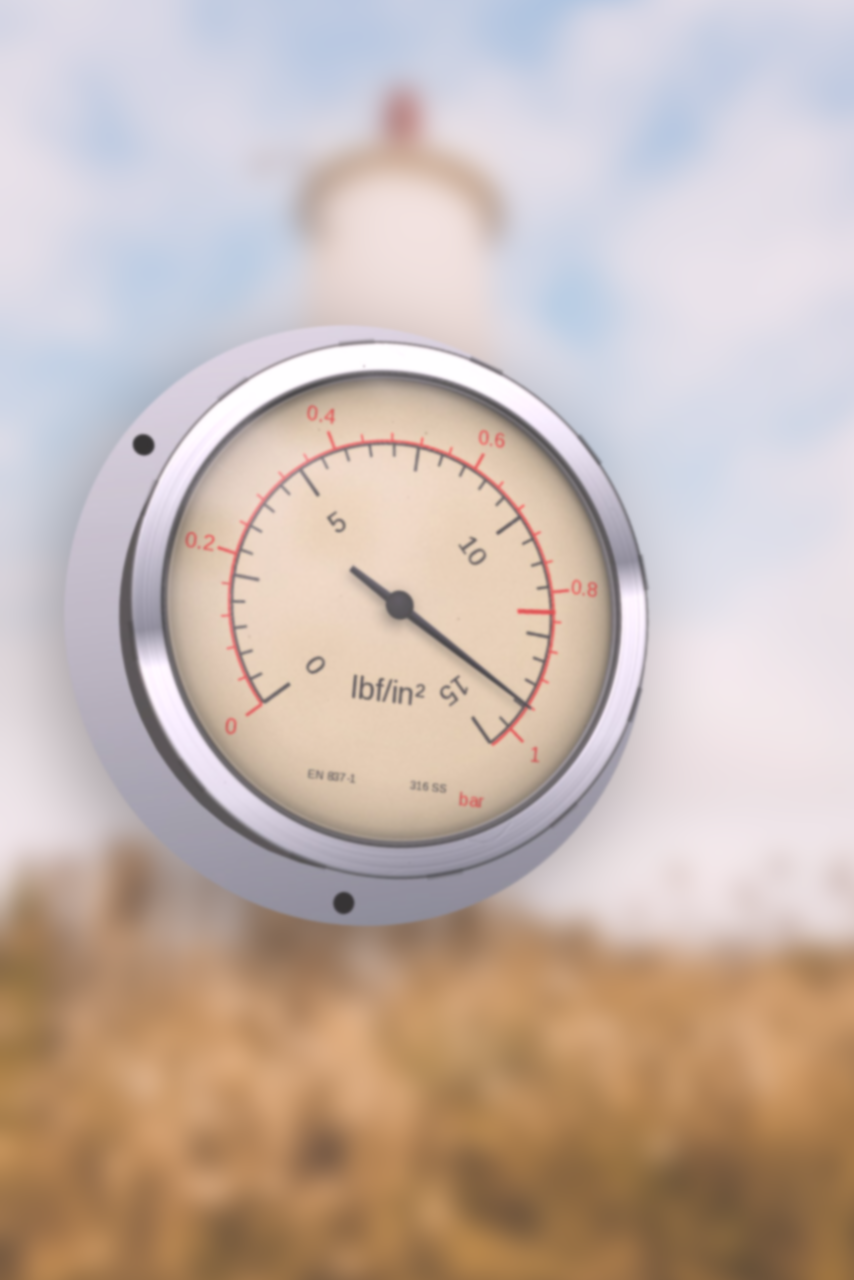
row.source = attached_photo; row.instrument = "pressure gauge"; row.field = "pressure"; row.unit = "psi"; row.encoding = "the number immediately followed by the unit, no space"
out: 14psi
